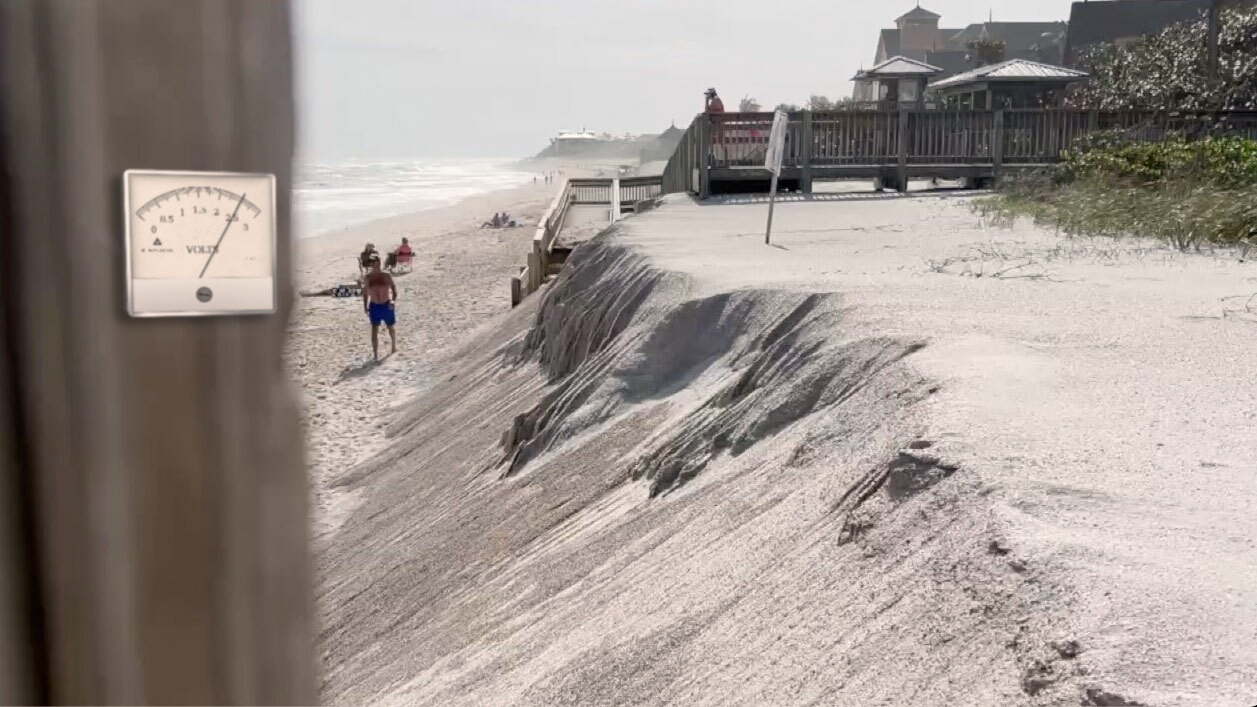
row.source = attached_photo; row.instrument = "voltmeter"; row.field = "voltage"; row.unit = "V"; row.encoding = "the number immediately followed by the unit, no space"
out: 2.5V
